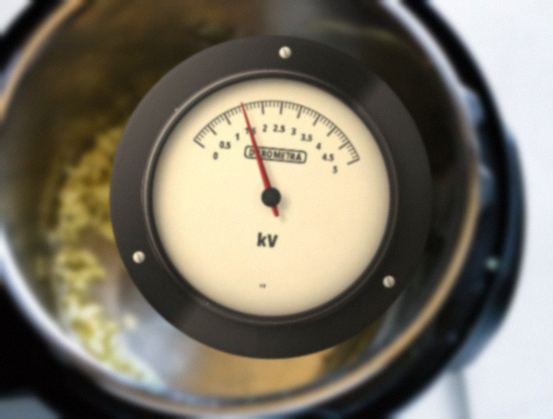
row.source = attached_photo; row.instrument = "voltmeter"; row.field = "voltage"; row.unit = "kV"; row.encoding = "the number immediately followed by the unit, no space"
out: 1.5kV
